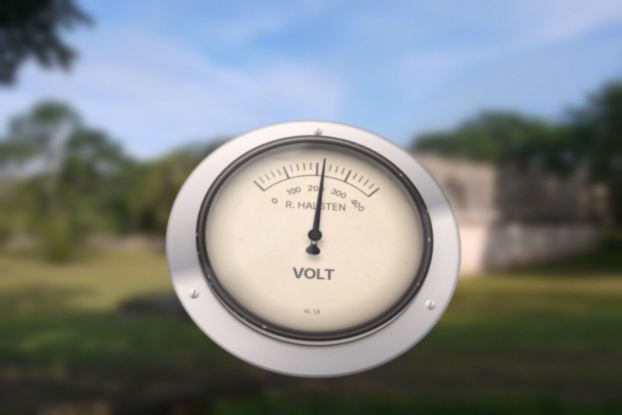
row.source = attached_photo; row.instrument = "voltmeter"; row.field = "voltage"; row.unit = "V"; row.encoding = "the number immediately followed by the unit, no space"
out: 220V
